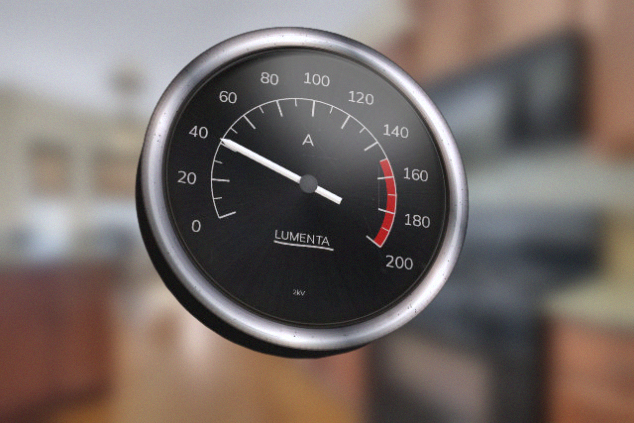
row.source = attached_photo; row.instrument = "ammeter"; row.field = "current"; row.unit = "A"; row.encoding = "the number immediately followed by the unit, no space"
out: 40A
